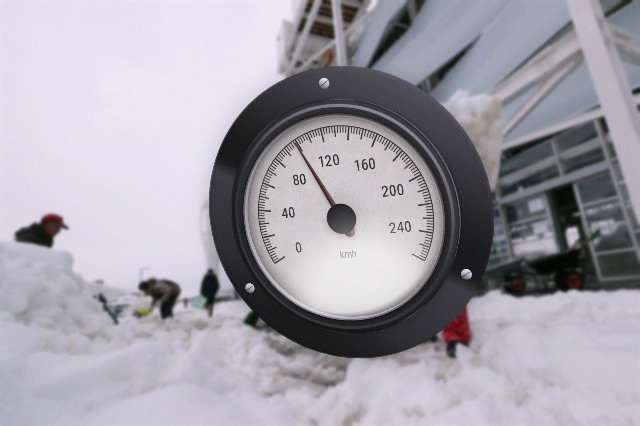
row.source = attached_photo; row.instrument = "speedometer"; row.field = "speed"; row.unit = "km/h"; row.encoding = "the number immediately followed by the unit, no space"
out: 100km/h
